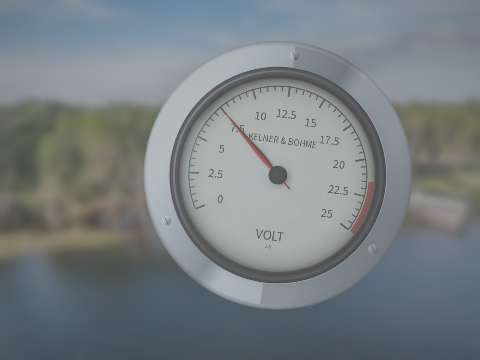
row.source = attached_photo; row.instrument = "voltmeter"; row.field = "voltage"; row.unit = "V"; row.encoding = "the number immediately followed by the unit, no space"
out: 7.5V
